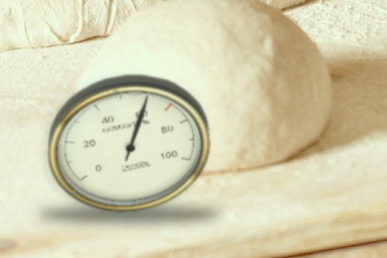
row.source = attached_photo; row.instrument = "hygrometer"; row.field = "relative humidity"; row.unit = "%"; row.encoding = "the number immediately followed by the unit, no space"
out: 60%
